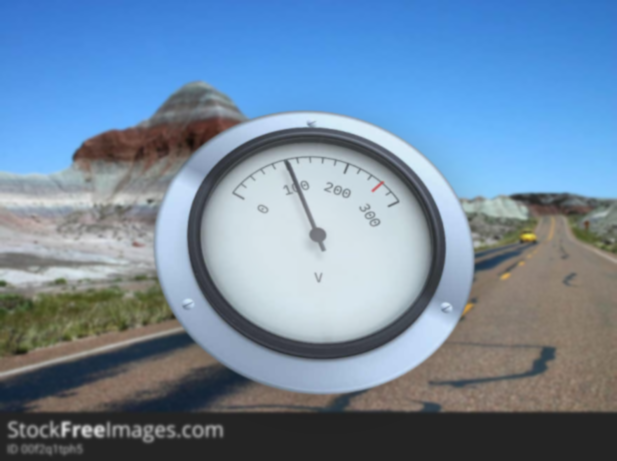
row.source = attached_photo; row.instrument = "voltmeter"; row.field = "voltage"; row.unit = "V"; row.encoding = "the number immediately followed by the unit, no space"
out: 100V
